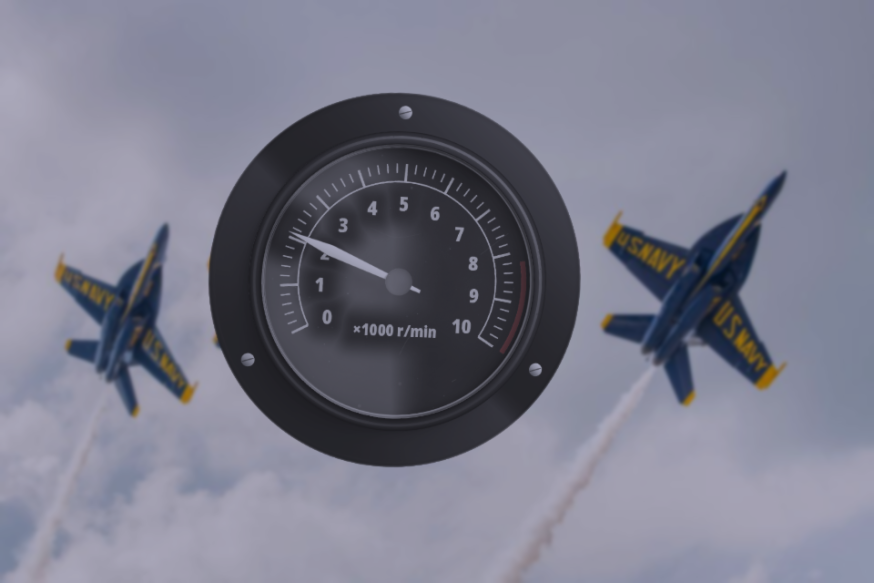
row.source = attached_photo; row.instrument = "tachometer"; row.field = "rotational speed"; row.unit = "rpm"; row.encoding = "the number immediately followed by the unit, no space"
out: 2100rpm
